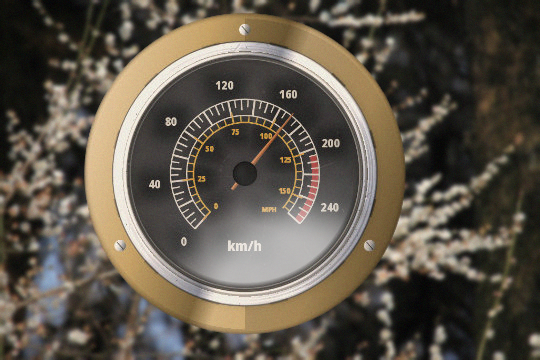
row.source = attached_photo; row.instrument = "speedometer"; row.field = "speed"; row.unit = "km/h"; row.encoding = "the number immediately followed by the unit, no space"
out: 170km/h
